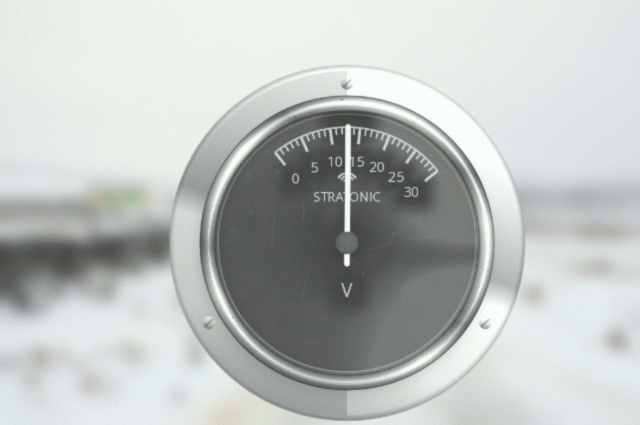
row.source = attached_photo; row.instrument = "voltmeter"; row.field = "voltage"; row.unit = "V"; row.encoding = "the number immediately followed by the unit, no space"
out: 13V
